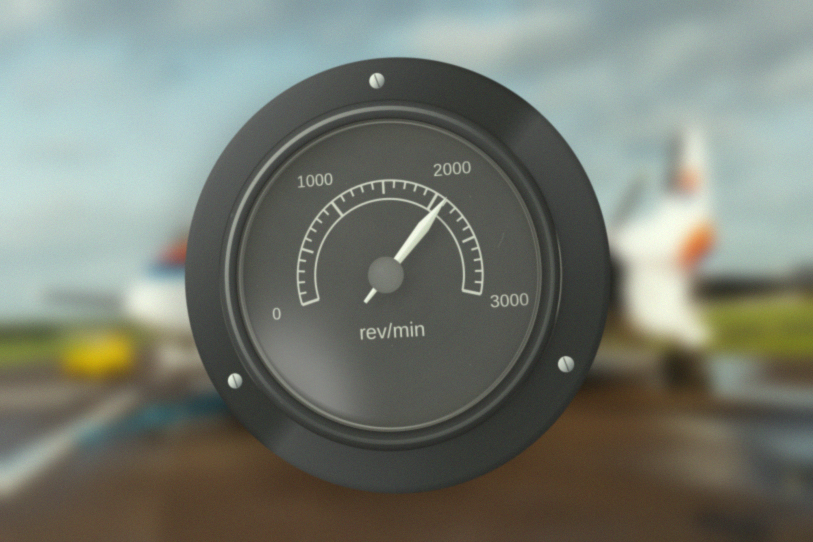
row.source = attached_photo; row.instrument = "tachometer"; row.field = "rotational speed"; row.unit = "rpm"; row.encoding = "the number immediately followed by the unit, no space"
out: 2100rpm
